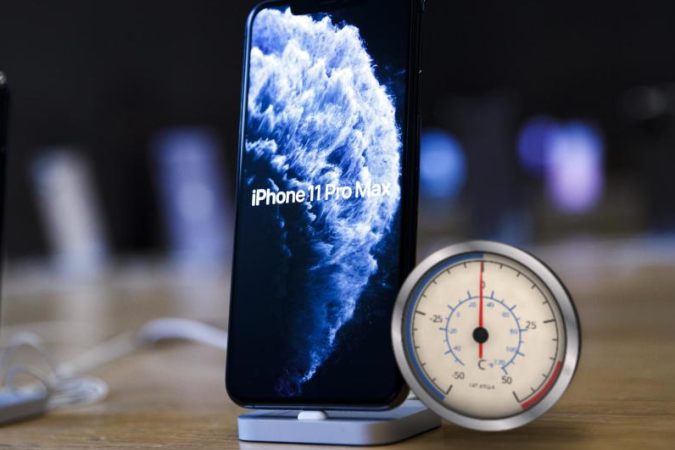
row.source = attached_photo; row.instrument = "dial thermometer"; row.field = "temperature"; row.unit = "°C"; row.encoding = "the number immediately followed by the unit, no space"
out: 0°C
